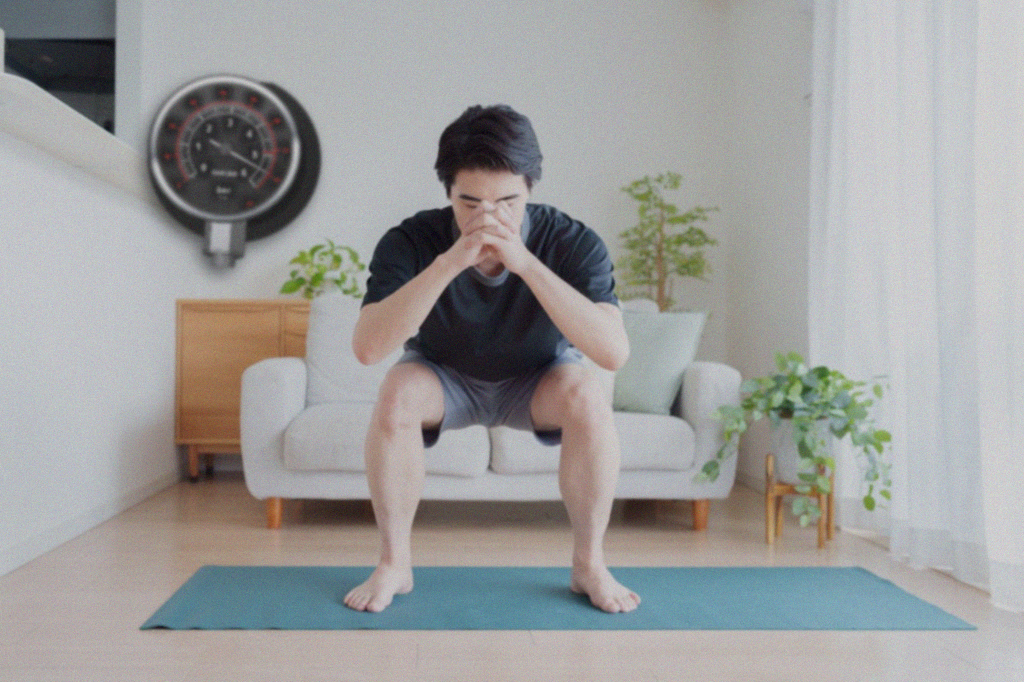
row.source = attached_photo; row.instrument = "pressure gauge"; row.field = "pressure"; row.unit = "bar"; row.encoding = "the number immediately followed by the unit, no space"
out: 5.5bar
